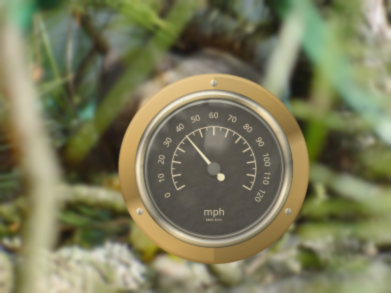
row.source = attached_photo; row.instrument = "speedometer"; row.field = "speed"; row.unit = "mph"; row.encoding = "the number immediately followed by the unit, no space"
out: 40mph
